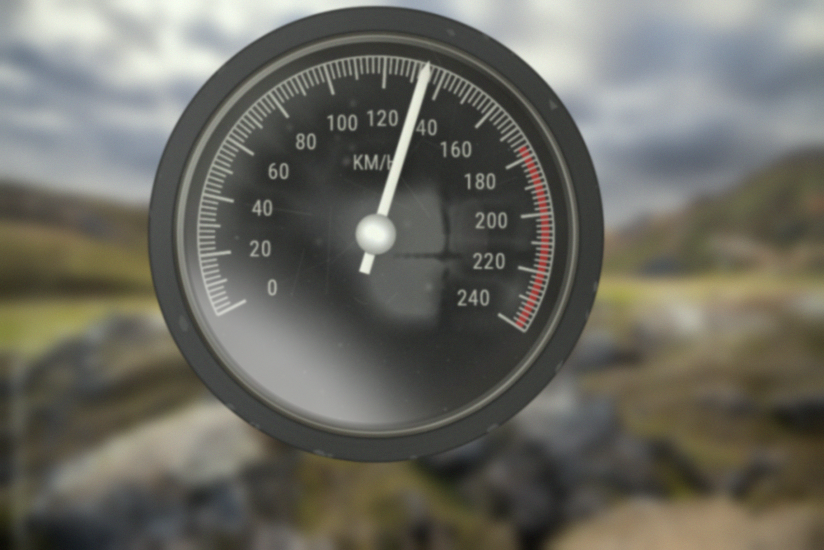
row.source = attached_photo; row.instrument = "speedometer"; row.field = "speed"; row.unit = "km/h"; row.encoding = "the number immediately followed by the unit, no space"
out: 134km/h
